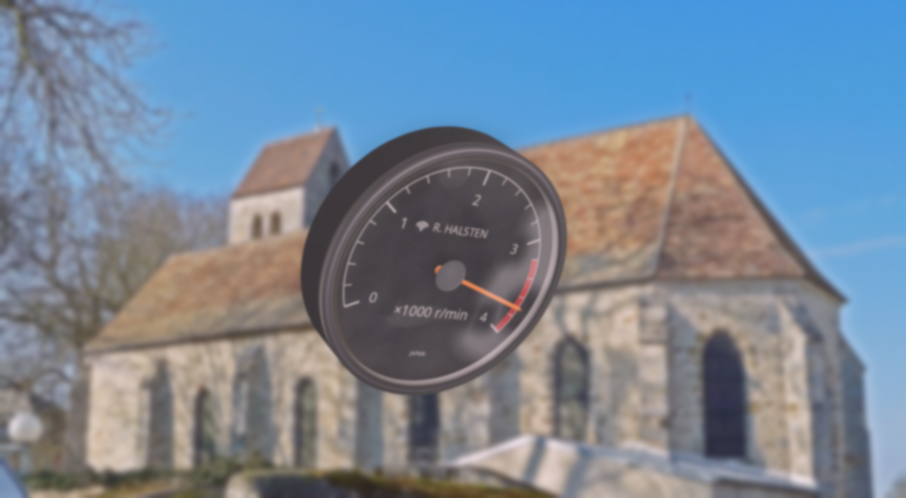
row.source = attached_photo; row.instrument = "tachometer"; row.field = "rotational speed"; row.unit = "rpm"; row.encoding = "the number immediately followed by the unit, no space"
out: 3700rpm
